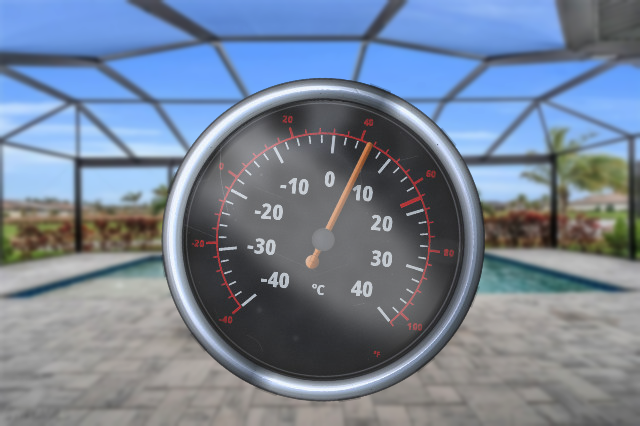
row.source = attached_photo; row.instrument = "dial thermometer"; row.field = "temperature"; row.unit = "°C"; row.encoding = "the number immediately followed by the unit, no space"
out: 6°C
